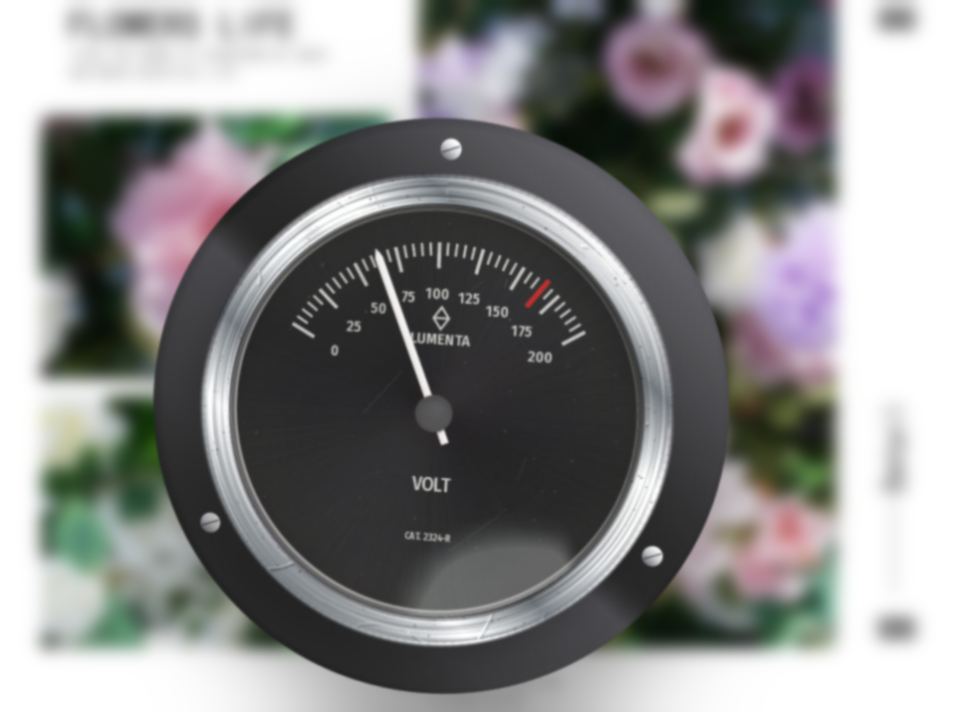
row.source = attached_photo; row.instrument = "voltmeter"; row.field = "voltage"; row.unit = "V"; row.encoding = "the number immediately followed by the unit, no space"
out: 65V
